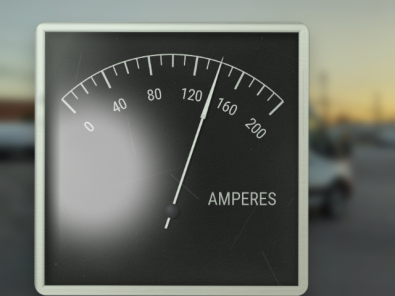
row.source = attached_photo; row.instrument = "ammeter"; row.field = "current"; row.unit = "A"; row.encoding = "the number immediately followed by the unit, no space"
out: 140A
